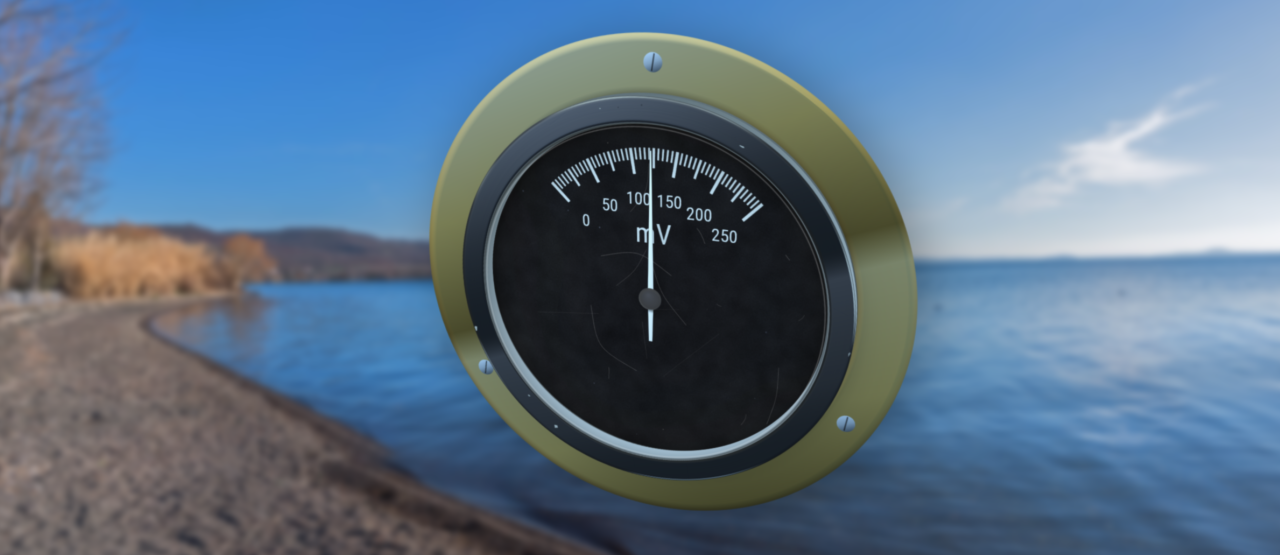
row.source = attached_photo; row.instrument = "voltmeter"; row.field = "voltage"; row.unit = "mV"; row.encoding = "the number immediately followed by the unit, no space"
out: 125mV
